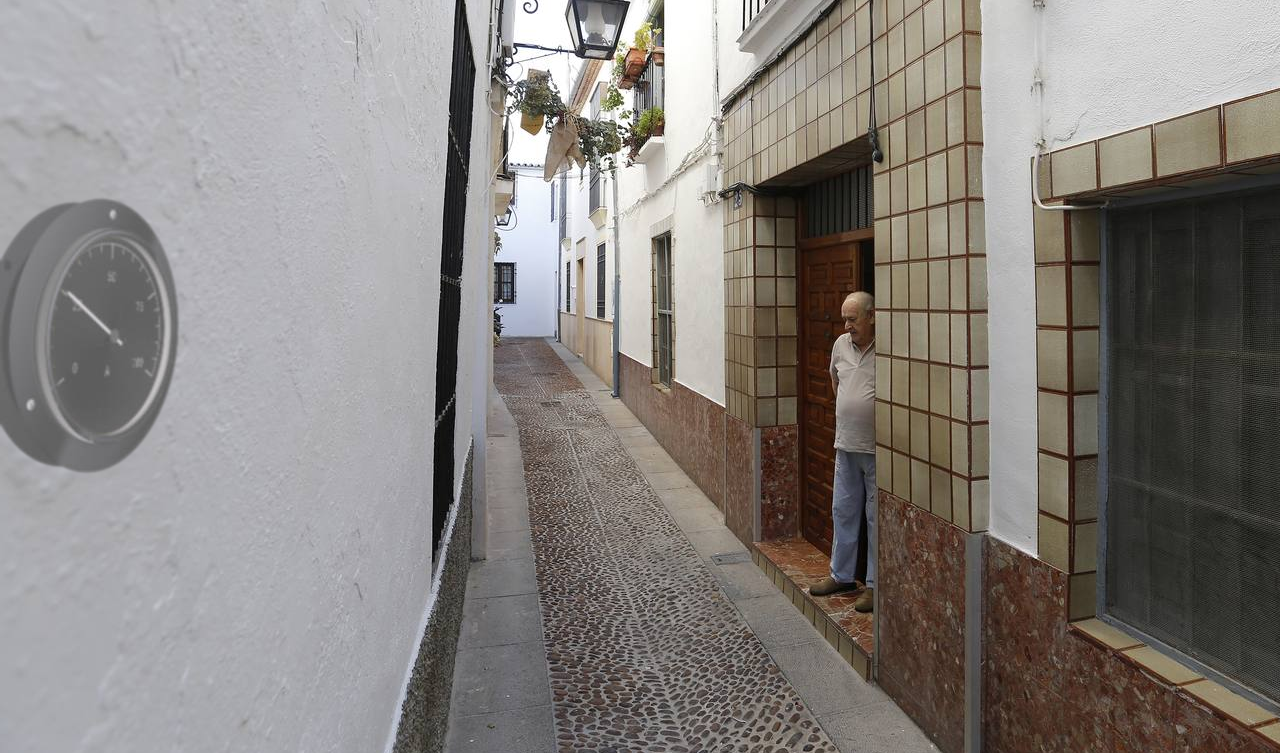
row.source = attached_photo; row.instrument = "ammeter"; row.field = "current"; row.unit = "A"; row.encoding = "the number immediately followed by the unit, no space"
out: 25A
